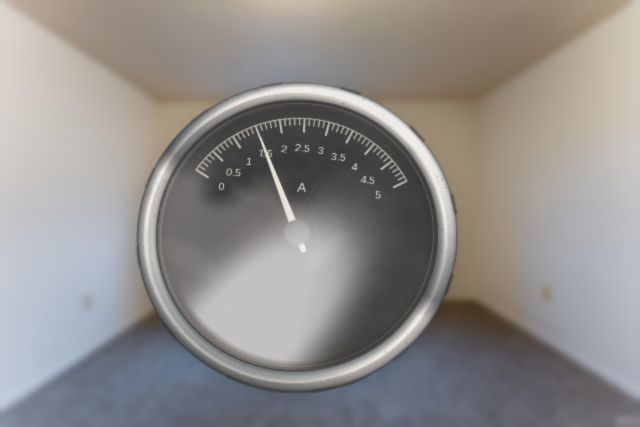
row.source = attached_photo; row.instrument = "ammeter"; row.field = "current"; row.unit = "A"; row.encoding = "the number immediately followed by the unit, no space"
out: 1.5A
